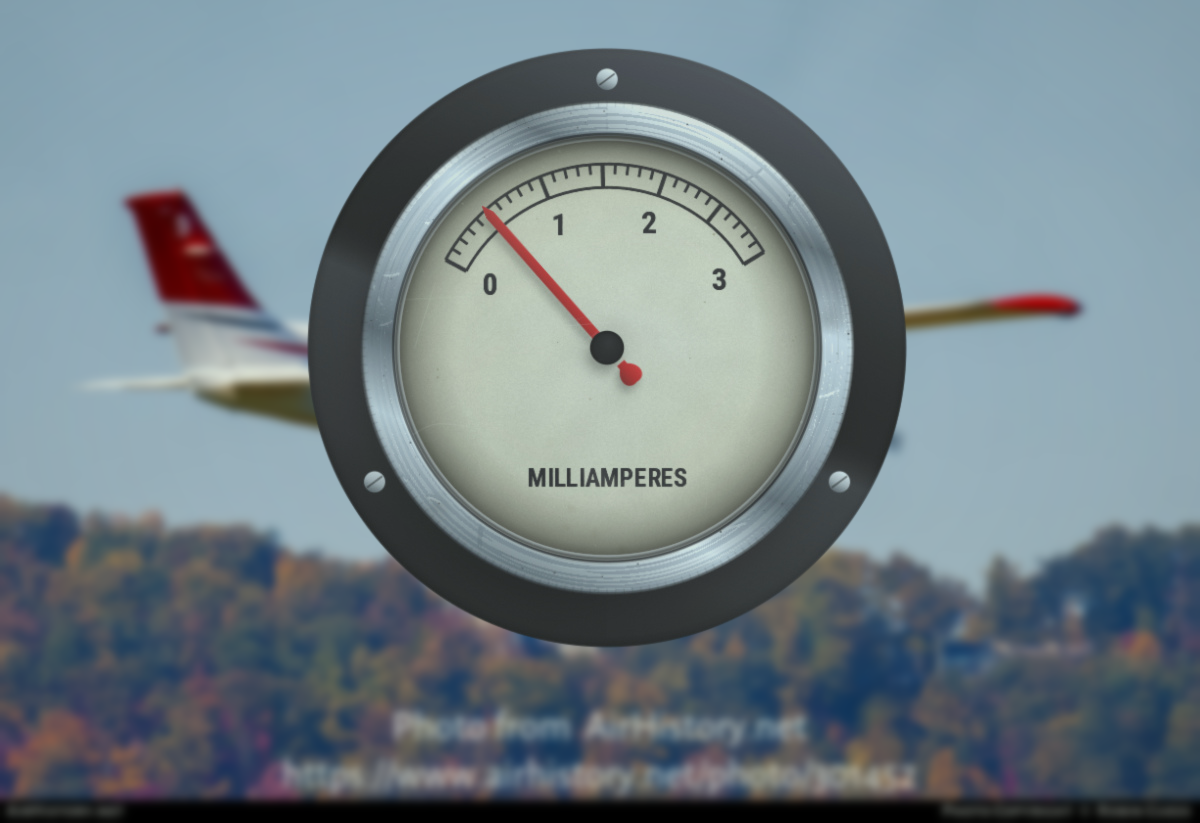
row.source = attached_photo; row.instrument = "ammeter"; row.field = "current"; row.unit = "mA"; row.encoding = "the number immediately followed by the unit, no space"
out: 0.5mA
